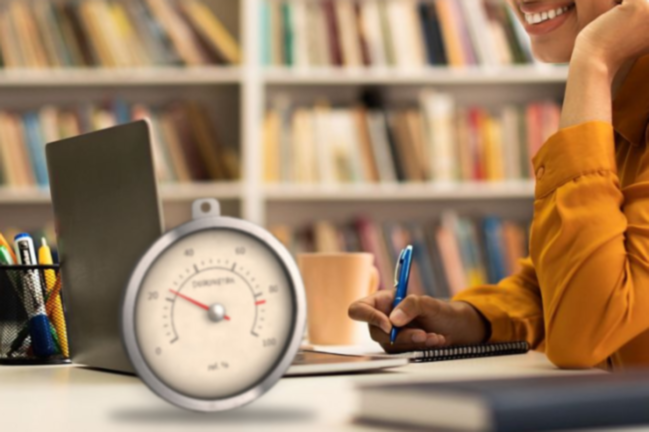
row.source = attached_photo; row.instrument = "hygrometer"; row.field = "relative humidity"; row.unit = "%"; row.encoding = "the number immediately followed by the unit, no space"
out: 24%
